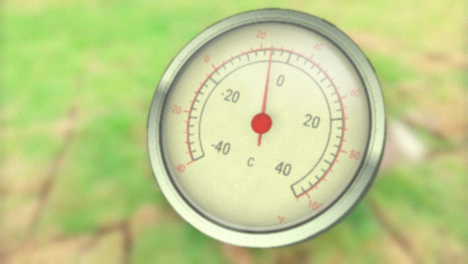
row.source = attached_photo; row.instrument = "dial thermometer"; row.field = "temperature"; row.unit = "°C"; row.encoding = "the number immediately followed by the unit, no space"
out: -4°C
